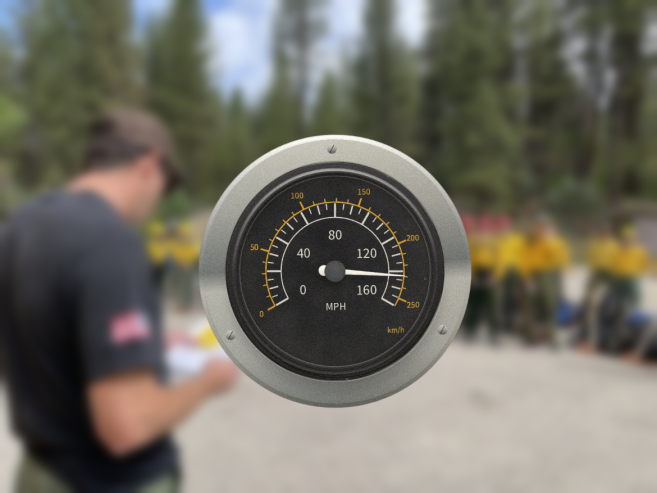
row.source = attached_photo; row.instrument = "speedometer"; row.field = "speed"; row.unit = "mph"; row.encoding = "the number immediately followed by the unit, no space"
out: 142.5mph
